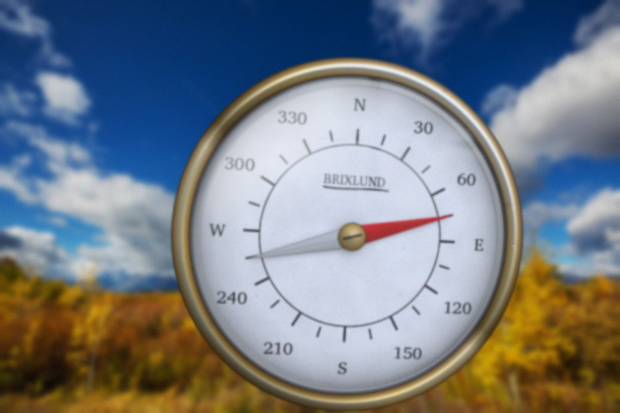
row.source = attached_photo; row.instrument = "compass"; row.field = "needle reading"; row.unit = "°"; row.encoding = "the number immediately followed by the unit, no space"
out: 75°
